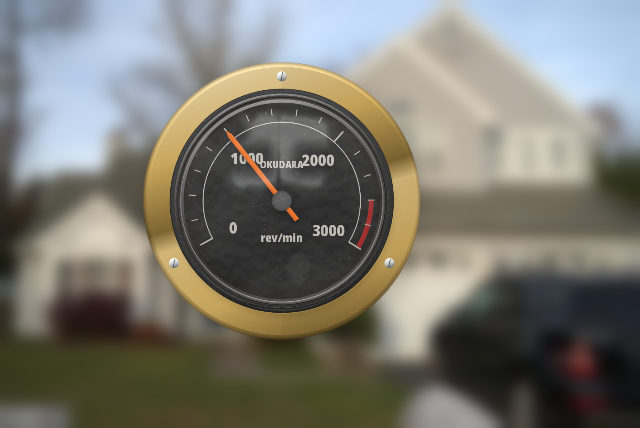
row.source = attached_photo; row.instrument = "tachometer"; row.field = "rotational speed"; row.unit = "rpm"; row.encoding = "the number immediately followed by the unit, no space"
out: 1000rpm
